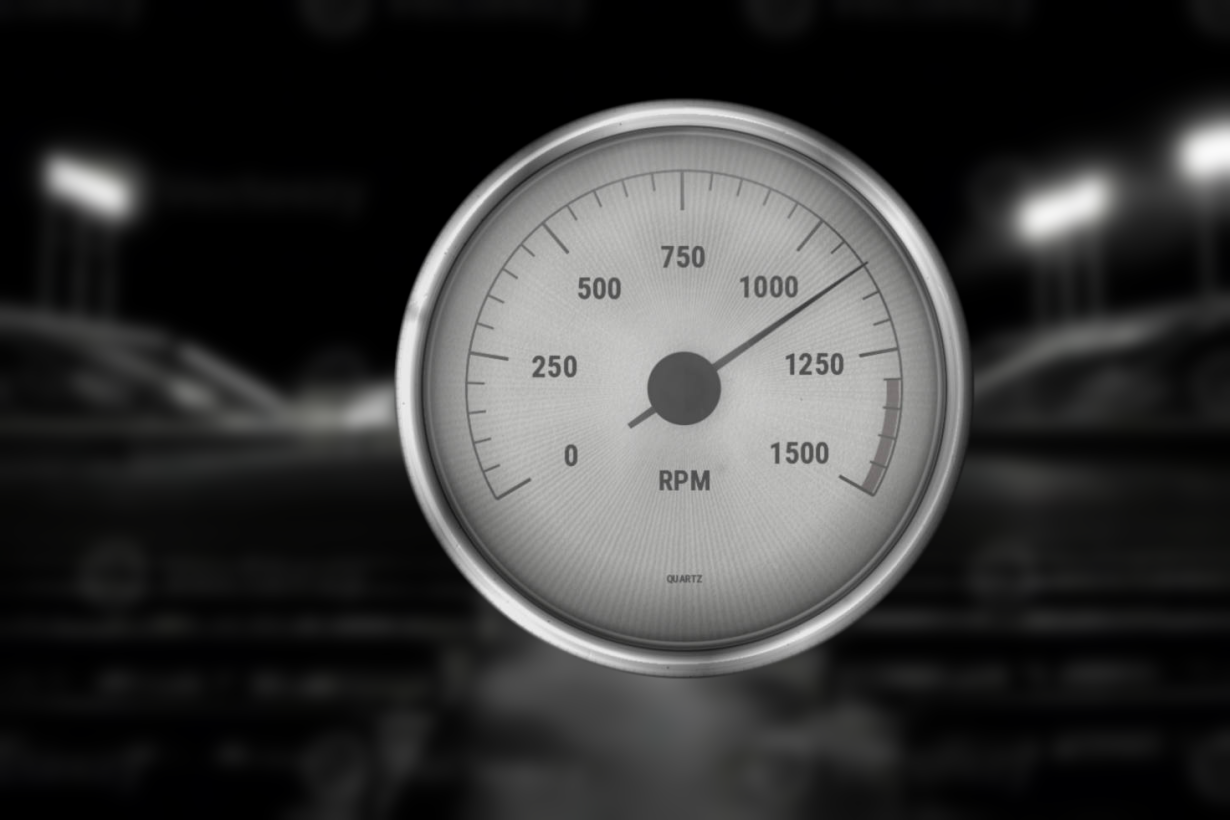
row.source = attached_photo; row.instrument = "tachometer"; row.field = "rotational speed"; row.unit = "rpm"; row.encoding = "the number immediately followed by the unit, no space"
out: 1100rpm
